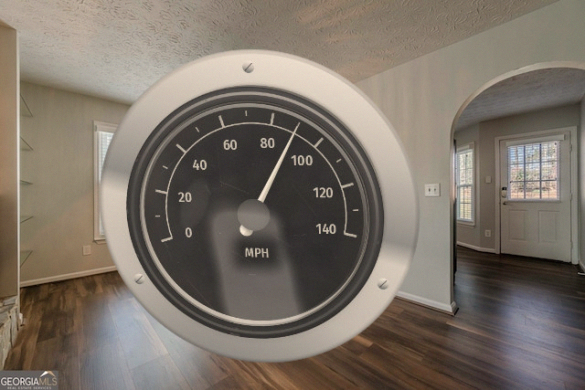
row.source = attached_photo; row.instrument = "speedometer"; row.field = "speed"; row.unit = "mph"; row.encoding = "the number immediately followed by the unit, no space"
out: 90mph
